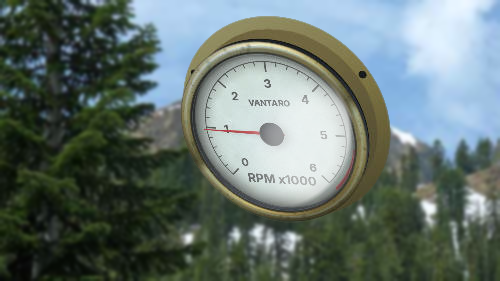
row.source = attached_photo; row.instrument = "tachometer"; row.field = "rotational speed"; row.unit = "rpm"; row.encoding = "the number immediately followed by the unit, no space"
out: 1000rpm
